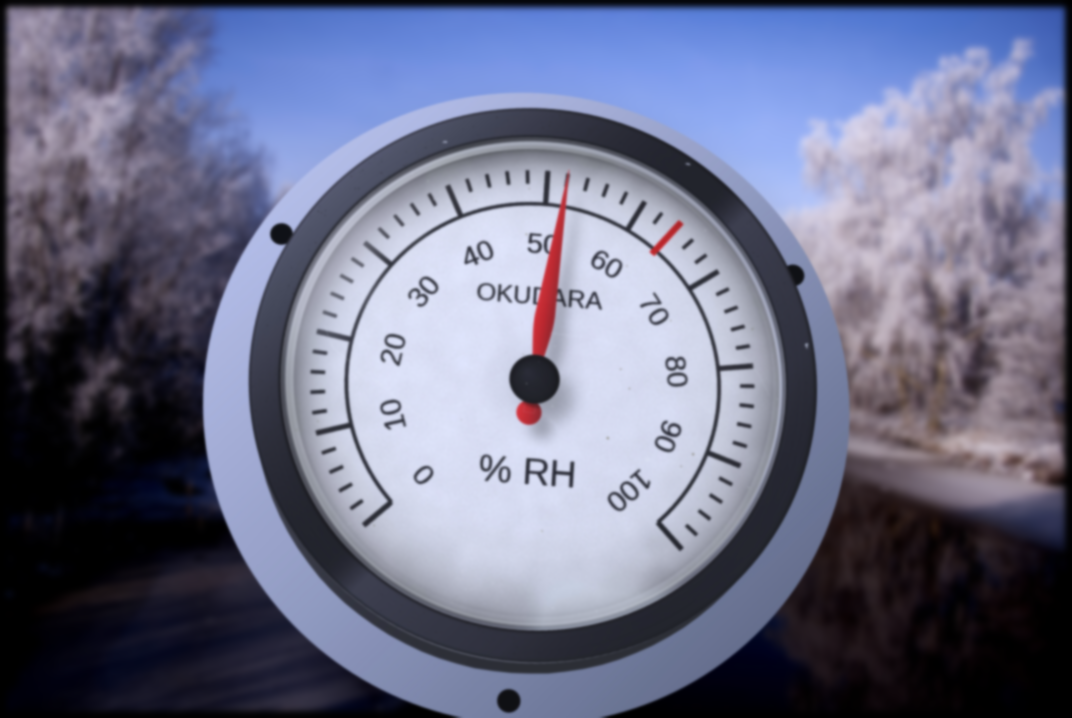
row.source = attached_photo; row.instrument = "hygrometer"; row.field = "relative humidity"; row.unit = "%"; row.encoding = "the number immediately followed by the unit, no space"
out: 52%
